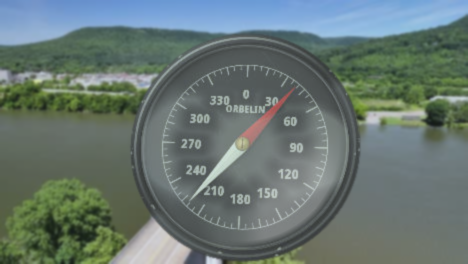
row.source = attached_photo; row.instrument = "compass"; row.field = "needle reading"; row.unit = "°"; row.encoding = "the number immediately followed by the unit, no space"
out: 40°
